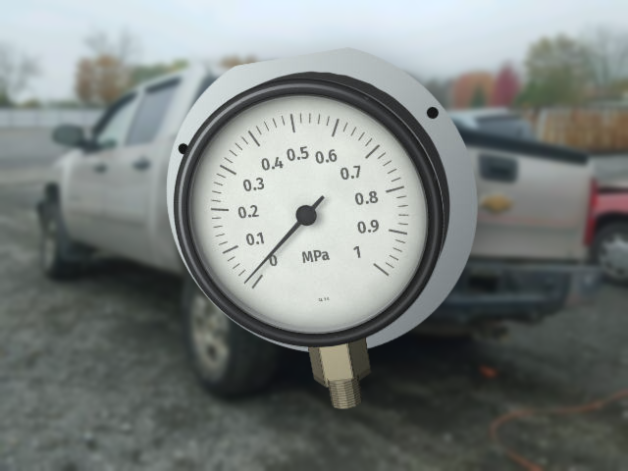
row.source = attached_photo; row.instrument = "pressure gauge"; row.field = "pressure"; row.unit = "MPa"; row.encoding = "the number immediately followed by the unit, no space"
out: 0.02MPa
